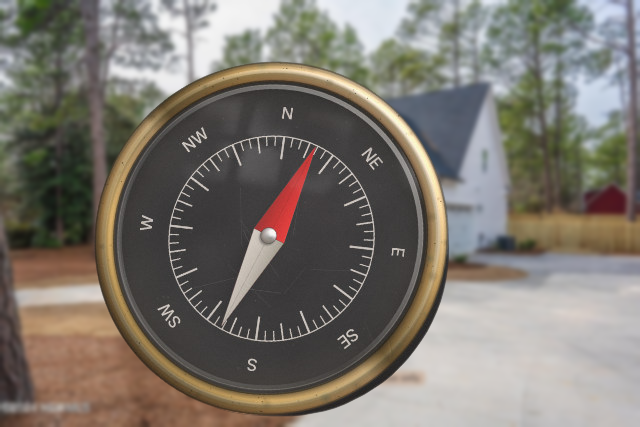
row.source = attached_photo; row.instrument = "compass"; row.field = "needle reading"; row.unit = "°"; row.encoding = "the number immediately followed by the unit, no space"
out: 20°
